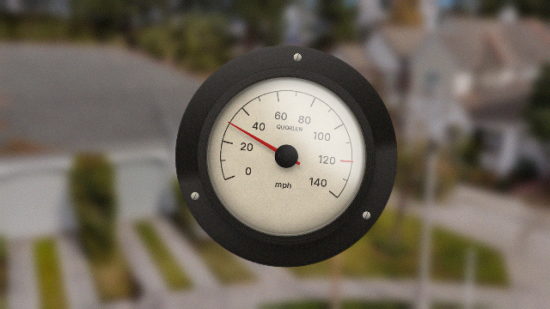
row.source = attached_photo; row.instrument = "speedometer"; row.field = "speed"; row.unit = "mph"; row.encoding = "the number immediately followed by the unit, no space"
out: 30mph
